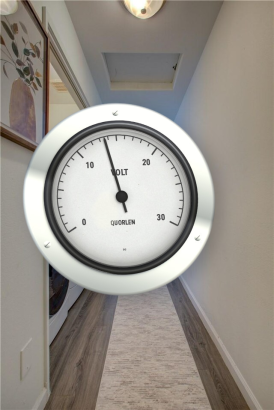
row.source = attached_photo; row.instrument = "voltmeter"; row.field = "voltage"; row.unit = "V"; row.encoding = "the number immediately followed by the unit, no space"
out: 13.5V
